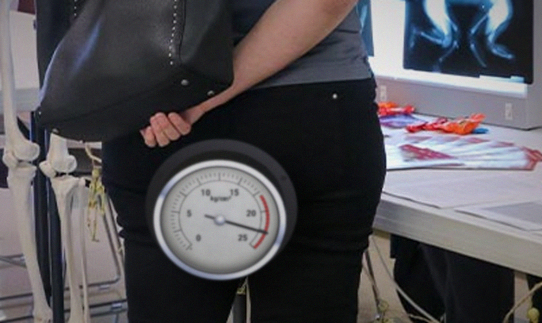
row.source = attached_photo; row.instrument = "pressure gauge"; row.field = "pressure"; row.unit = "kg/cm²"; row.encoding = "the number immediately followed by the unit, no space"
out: 22.5kg/cm²
